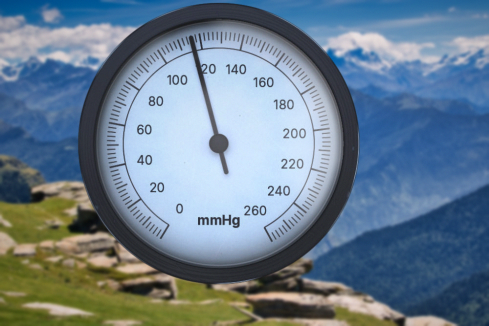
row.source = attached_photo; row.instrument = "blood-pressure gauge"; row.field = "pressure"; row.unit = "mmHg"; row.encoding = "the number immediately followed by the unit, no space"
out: 116mmHg
